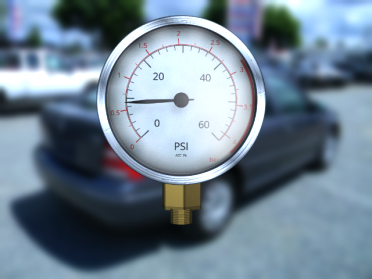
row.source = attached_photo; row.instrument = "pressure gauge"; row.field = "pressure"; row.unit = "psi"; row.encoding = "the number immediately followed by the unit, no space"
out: 9psi
